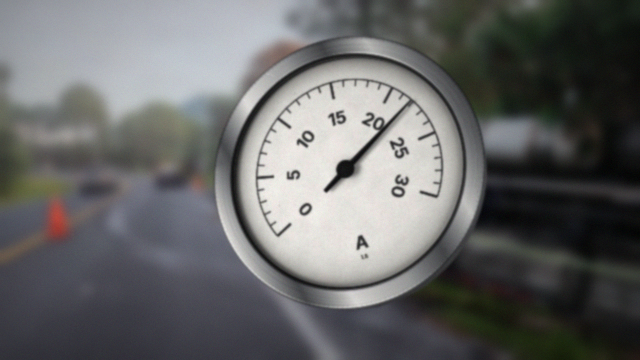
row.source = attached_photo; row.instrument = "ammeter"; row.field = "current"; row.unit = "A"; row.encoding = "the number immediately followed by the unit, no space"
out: 22A
